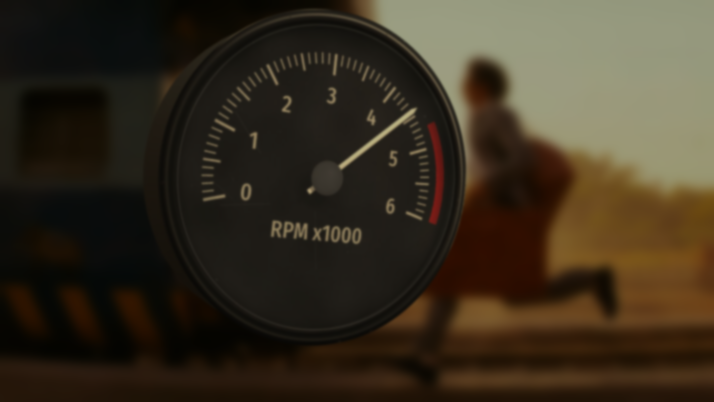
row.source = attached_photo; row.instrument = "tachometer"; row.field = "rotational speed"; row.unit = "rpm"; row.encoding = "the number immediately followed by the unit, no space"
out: 4400rpm
